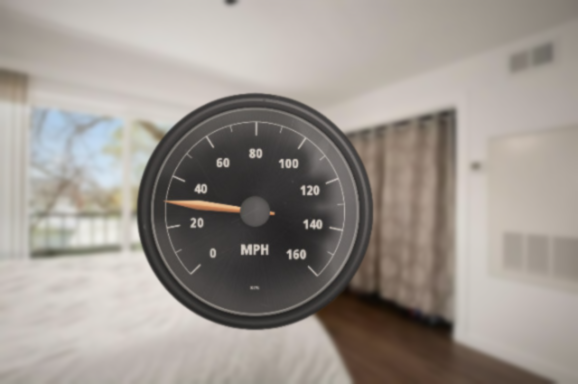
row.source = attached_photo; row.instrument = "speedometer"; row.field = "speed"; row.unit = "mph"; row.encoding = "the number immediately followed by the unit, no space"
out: 30mph
